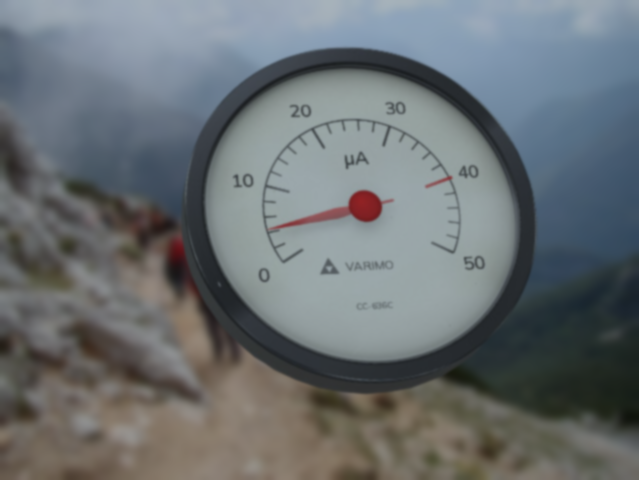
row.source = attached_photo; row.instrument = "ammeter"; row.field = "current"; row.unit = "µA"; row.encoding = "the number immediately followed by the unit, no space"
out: 4µA
